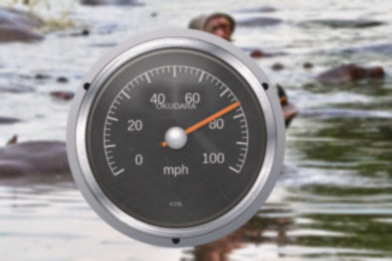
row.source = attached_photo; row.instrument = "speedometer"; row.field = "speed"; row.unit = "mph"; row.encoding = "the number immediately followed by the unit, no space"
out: 76mph
